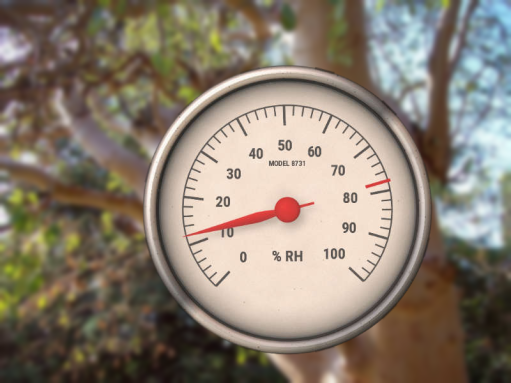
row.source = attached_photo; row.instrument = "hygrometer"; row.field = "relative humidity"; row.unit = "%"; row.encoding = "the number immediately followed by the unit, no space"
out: 12%
